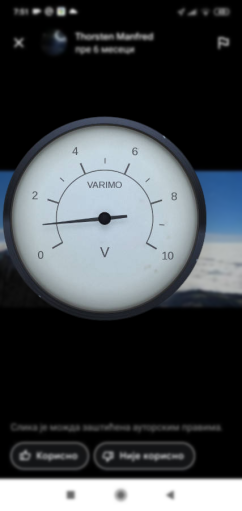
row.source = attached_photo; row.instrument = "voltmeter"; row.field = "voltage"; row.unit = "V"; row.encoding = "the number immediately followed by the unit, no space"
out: 1V
